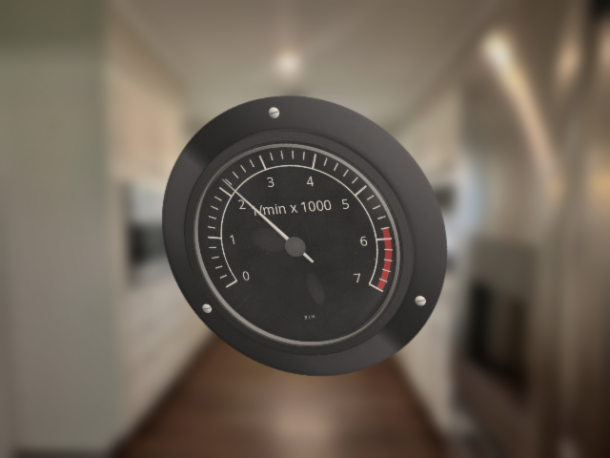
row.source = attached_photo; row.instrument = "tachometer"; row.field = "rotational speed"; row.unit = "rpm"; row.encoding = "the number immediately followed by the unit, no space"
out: 2200rpm
